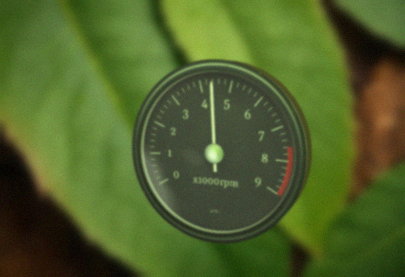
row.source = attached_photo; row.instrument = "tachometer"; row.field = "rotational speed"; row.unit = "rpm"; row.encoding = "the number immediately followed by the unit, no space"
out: 4400rpm
